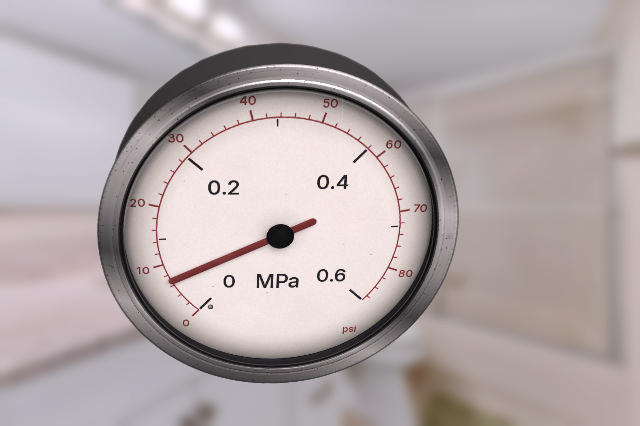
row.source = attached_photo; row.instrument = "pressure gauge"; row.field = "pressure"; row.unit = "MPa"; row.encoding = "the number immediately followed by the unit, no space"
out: 0.05MPa
